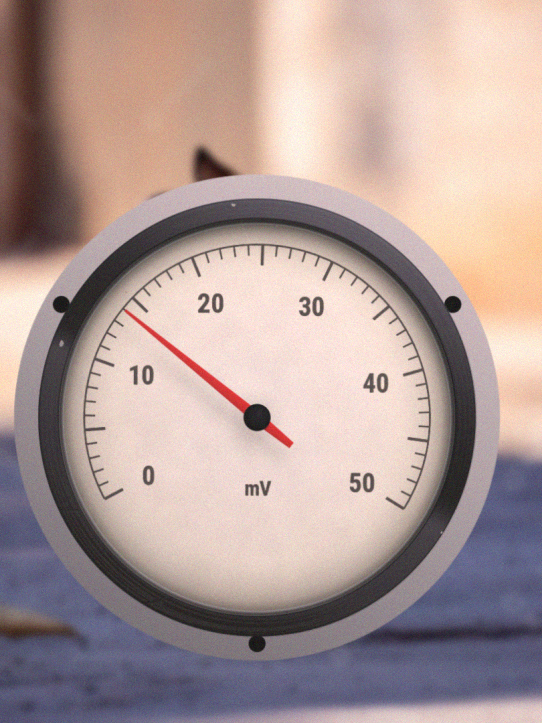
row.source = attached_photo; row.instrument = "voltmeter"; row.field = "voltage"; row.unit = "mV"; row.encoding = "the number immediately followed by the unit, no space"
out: 14mV
